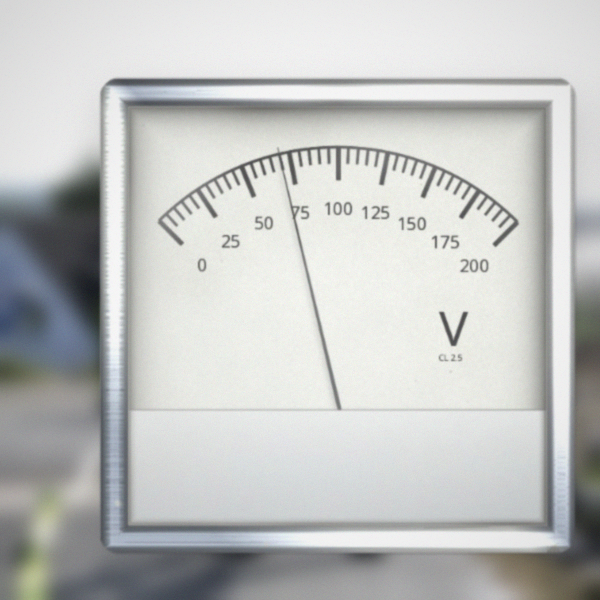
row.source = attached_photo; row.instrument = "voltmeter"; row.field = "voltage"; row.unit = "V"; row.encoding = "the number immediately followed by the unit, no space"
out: 70V
